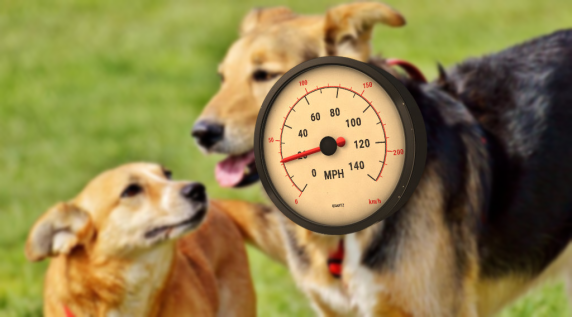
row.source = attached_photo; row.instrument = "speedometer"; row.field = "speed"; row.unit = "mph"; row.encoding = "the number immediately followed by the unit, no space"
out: 20mph
